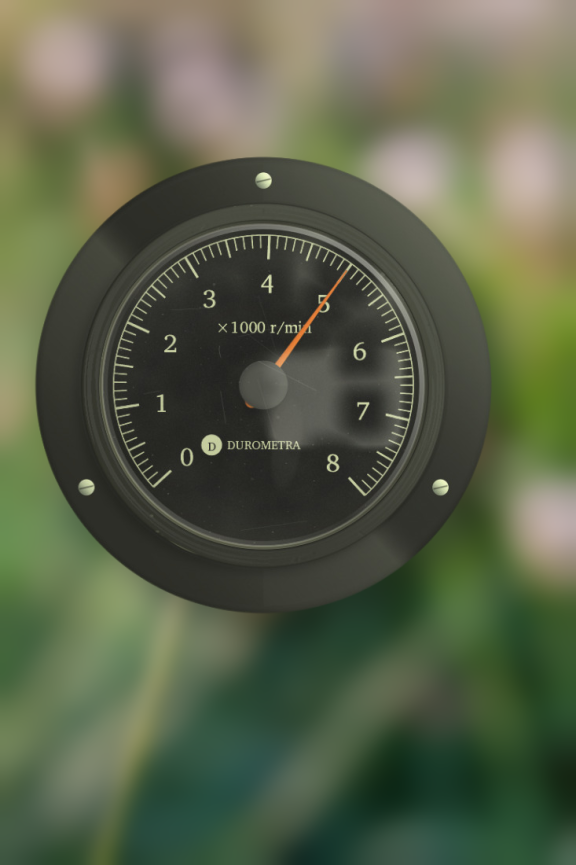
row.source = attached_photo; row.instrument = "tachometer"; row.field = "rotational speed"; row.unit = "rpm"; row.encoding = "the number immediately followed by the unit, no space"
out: 5000rpm
